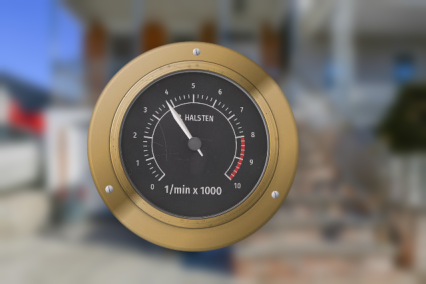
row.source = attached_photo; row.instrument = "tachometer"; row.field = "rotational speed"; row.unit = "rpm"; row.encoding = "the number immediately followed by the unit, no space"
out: 3800rpm
